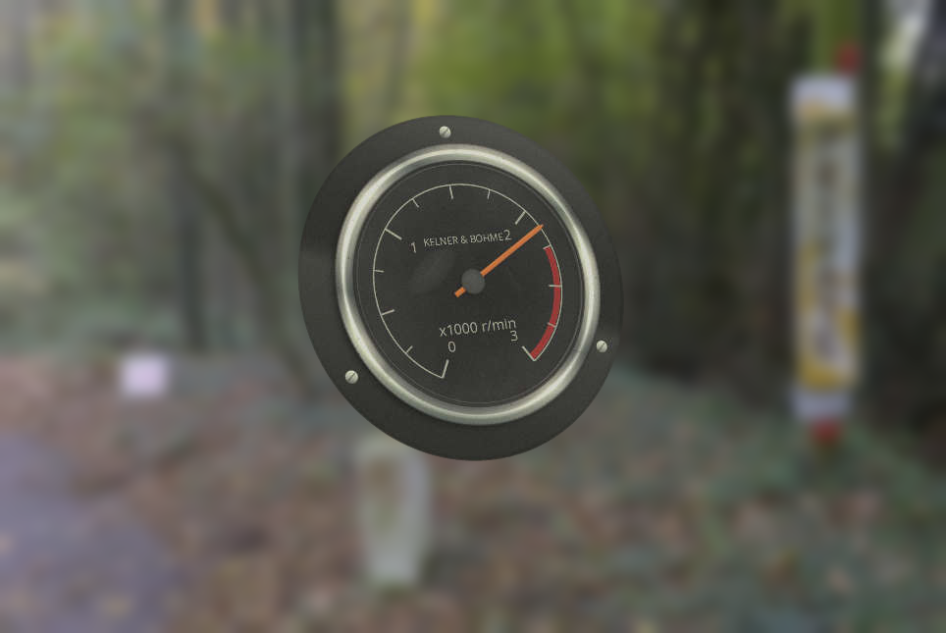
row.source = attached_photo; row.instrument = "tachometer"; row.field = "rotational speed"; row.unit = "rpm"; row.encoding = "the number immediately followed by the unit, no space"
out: 2125rpm
